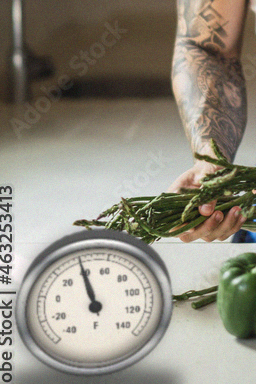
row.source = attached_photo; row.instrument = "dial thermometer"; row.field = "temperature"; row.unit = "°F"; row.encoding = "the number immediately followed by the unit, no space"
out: 40°F
